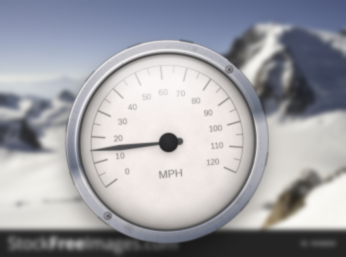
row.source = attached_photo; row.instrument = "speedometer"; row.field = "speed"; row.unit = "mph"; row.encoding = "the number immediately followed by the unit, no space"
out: 15mph
